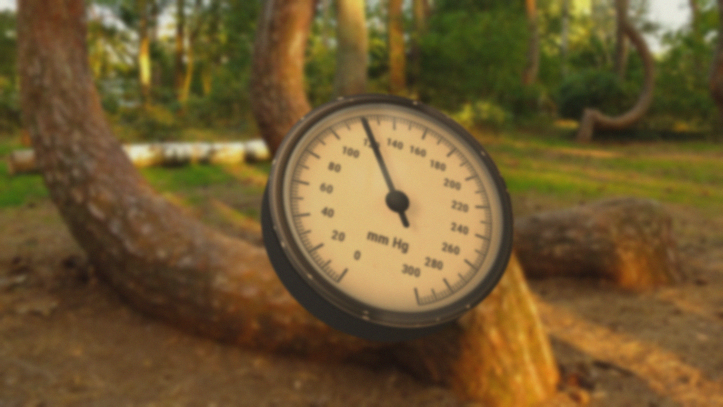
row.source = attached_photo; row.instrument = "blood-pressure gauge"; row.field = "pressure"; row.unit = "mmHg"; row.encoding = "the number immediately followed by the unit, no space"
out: 120mmHg
